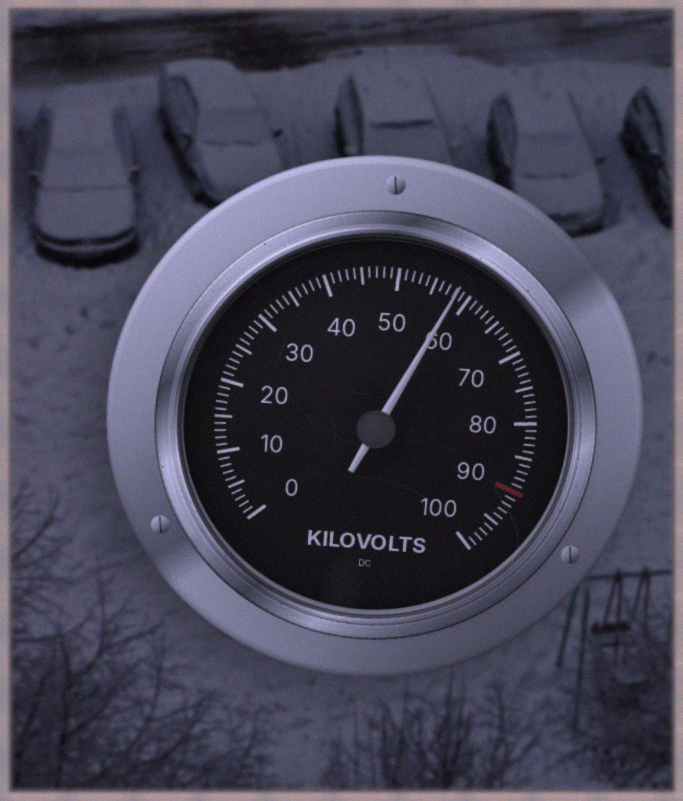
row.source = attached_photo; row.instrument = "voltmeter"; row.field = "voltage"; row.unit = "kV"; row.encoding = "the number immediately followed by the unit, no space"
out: 58kV
